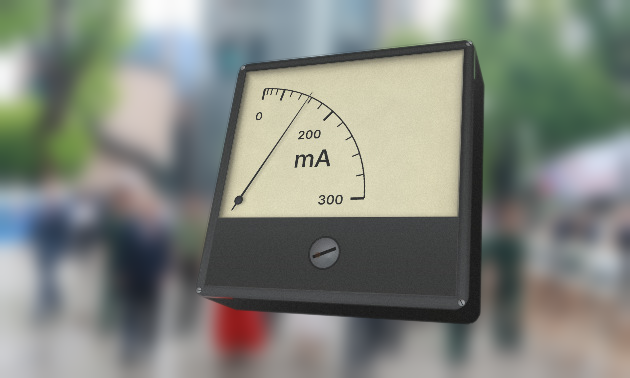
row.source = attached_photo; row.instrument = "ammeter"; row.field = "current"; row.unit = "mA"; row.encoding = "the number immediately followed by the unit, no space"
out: 160mA
